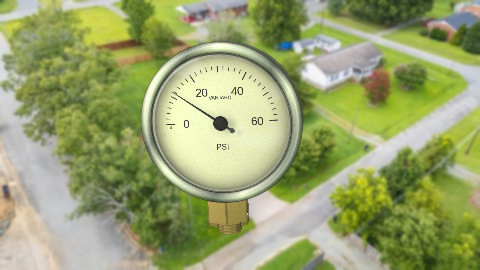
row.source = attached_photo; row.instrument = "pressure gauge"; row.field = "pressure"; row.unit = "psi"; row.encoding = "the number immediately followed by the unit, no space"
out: 12psi
